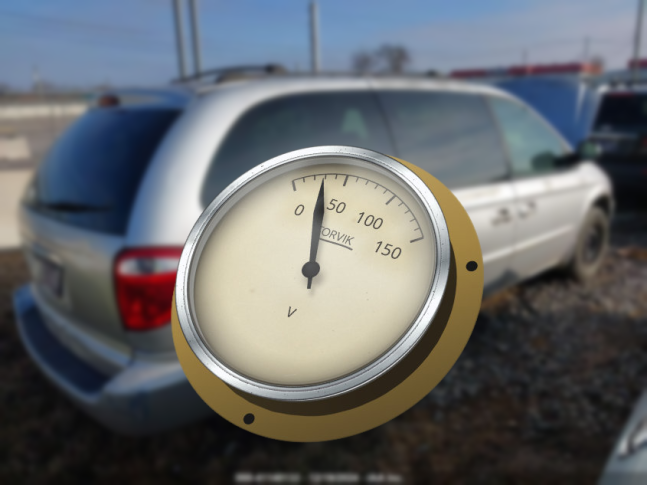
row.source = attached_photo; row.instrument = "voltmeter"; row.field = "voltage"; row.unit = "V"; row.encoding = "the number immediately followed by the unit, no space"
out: 30V
